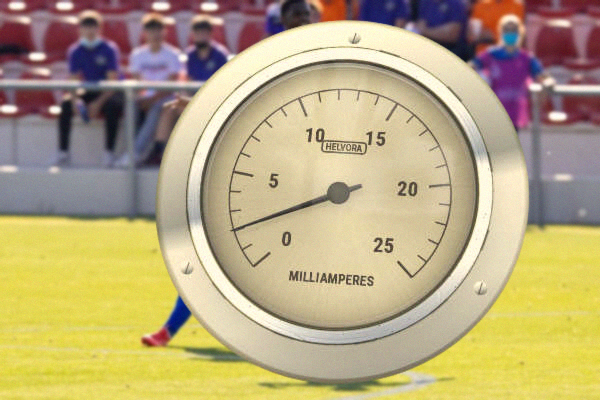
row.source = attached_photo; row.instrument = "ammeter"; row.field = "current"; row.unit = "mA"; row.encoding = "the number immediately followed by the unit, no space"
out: 2mA
